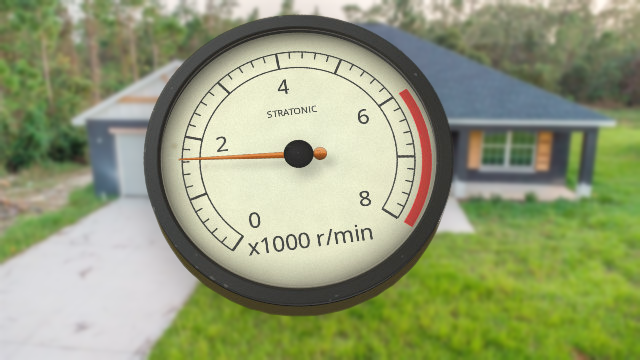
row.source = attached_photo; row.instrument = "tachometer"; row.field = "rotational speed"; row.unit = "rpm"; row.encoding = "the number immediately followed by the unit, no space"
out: 1600rpm
